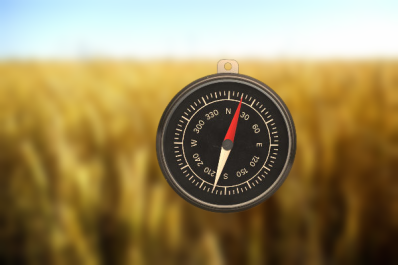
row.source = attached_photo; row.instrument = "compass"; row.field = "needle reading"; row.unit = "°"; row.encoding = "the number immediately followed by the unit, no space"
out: 15°
